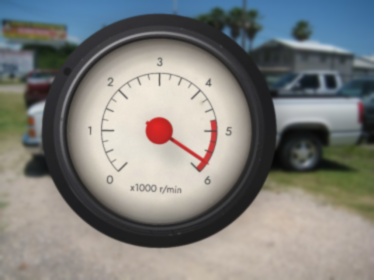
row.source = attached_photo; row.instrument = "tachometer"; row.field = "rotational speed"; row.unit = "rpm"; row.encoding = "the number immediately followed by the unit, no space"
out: 5750rpm
